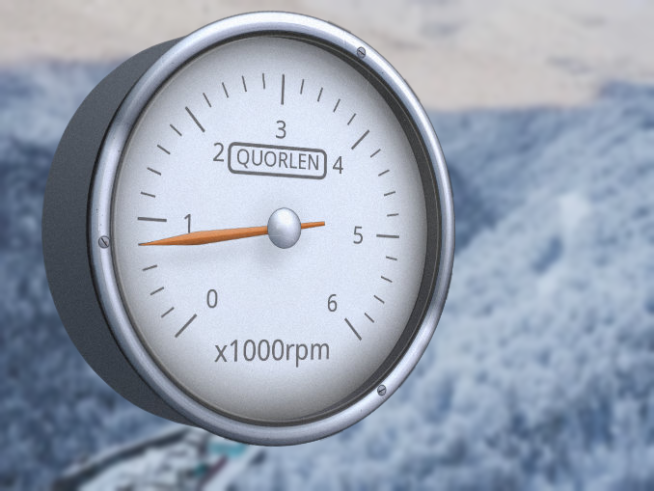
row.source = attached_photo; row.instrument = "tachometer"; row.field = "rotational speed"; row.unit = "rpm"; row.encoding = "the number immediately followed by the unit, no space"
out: 800rpm
